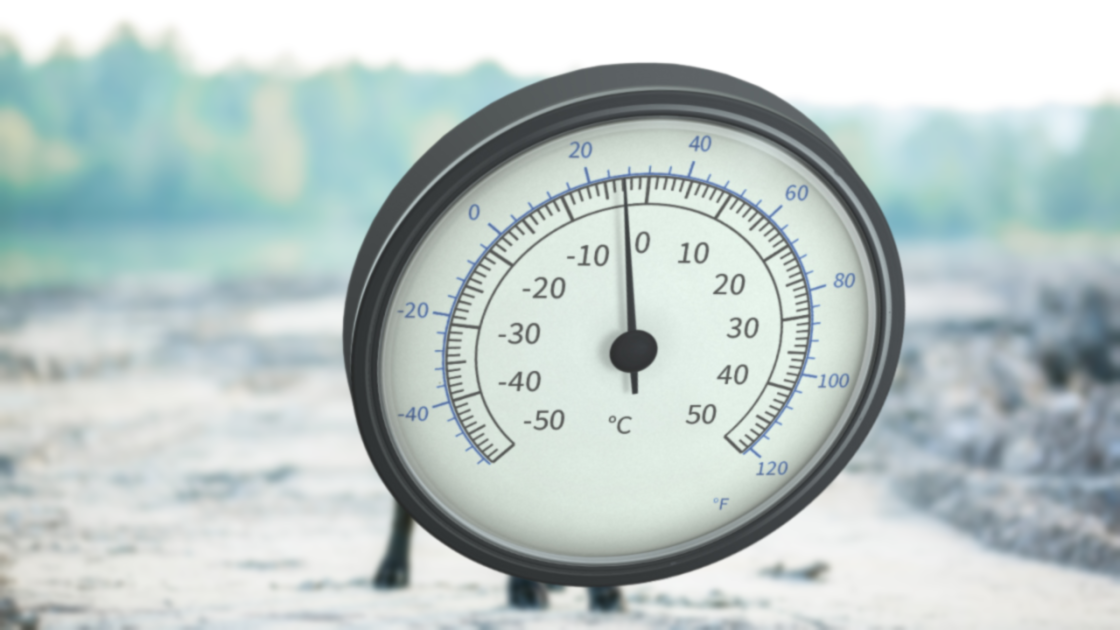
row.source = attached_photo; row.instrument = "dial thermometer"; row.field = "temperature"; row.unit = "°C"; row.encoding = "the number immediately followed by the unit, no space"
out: -3°C
